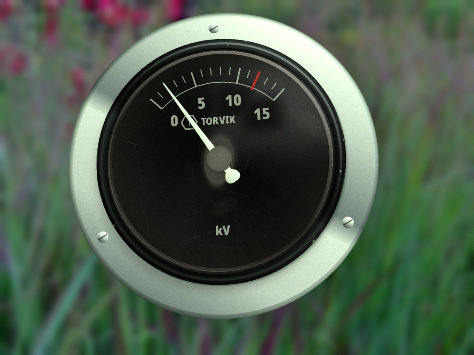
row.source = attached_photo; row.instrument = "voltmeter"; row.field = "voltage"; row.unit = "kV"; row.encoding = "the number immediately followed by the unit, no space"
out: 2kV
